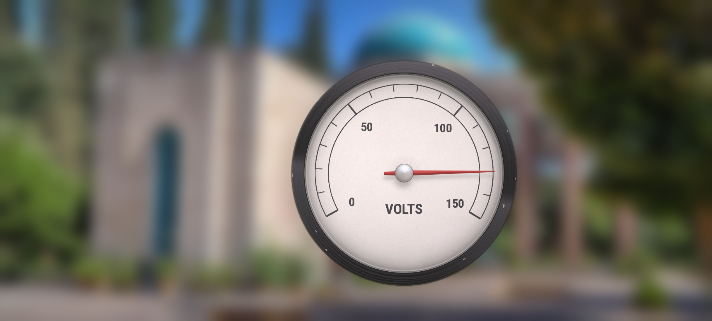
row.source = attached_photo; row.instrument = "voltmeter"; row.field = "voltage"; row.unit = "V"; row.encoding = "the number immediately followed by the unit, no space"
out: 130V
